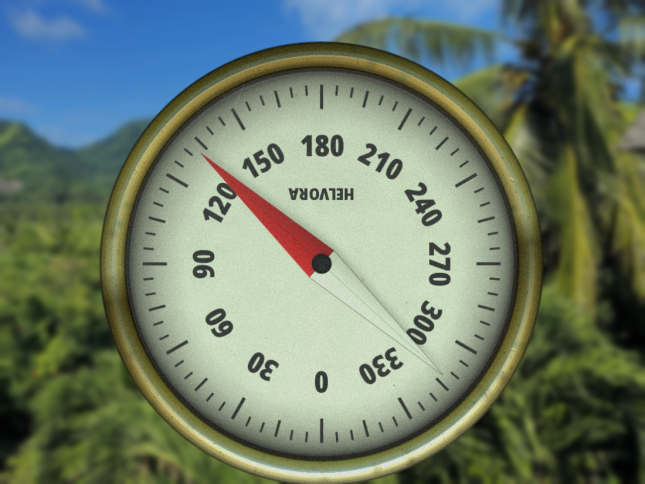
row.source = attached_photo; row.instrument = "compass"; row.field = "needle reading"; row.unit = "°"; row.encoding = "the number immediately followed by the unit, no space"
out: 132.5°
